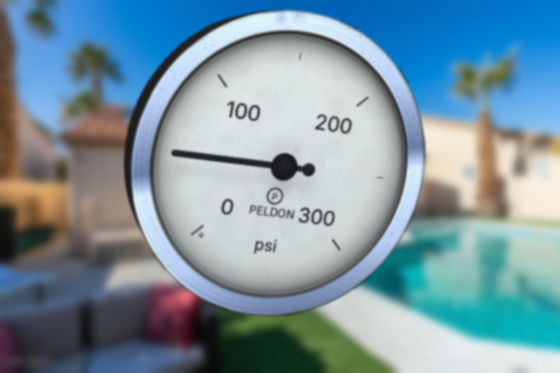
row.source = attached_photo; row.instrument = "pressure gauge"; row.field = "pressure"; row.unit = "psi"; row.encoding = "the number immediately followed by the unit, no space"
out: 50psi
